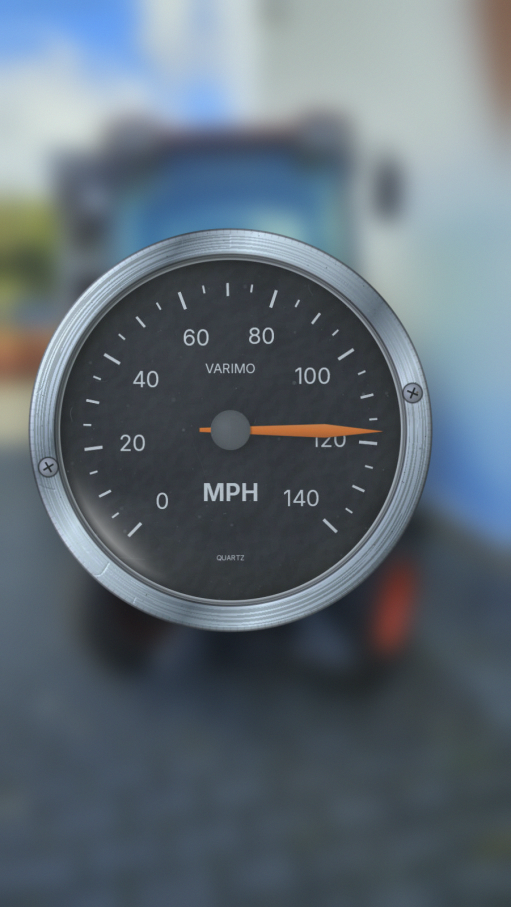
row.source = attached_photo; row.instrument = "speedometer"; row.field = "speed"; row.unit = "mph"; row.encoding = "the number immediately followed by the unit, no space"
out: 117.5mph
